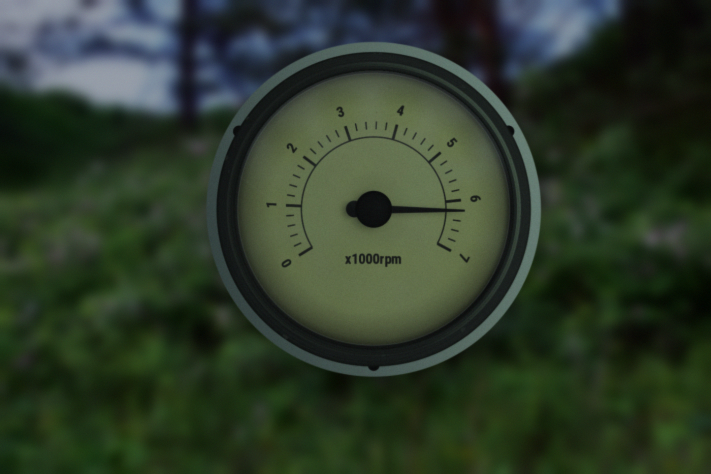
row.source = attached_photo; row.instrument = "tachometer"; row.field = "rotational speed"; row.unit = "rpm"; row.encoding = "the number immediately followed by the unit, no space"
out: 6200rpm
